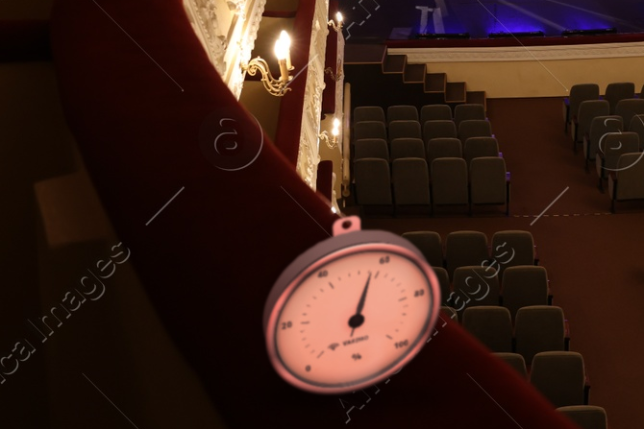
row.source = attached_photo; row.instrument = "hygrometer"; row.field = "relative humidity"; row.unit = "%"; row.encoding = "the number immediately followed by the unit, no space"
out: 56%
